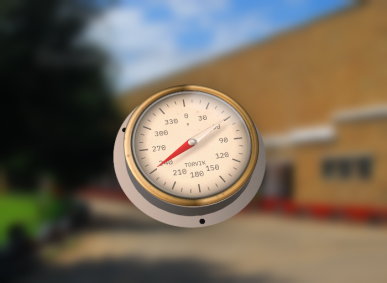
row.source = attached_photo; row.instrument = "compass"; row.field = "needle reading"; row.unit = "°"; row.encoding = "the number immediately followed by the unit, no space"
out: 240°
